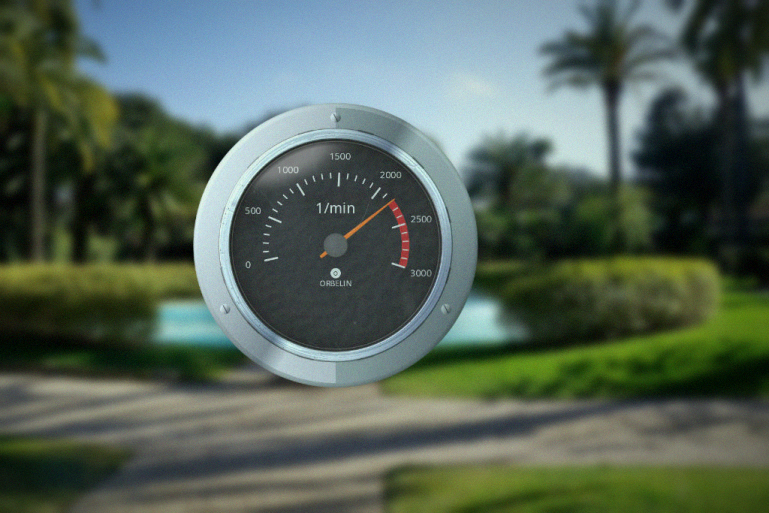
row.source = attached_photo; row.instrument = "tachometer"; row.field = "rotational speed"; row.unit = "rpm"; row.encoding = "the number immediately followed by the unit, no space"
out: 2200rpm
